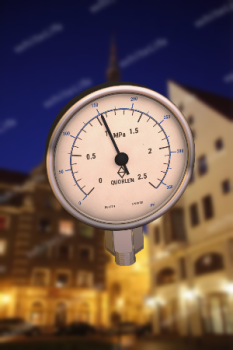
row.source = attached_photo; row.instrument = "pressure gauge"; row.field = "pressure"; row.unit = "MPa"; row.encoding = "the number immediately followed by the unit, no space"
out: 1.05MPa
